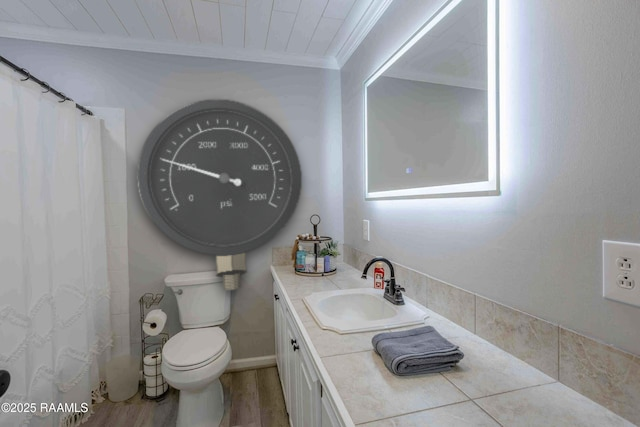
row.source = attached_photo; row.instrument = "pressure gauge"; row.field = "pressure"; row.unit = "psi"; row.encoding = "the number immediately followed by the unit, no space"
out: 1000psi
